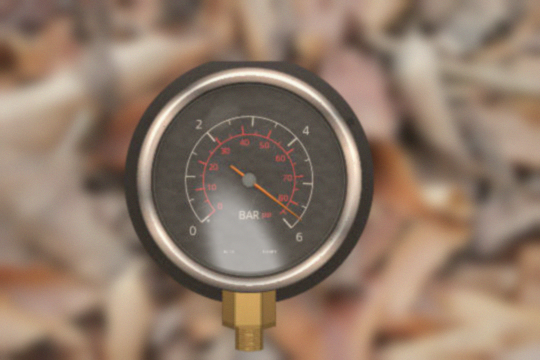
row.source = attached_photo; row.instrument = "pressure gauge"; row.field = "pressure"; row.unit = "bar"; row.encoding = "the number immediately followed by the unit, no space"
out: 5.75bar
